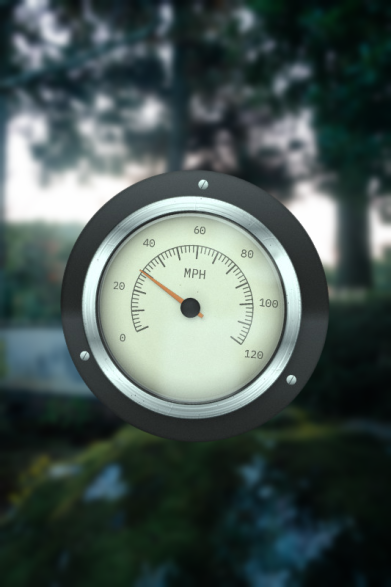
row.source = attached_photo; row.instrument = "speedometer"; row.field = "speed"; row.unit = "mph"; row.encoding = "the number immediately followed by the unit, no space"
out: 30mph
